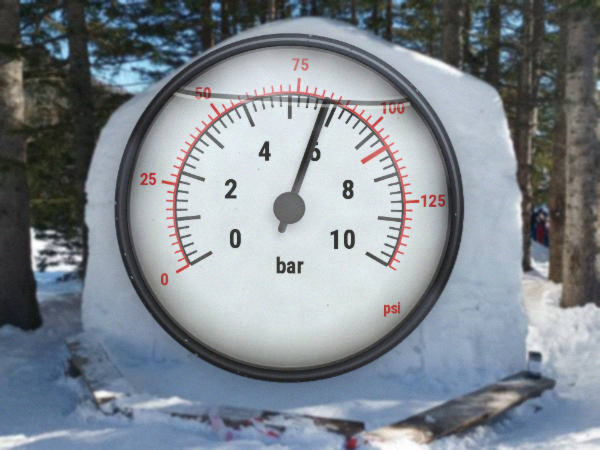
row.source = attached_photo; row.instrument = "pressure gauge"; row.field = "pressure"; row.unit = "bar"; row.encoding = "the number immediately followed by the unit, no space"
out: 5.8bar
